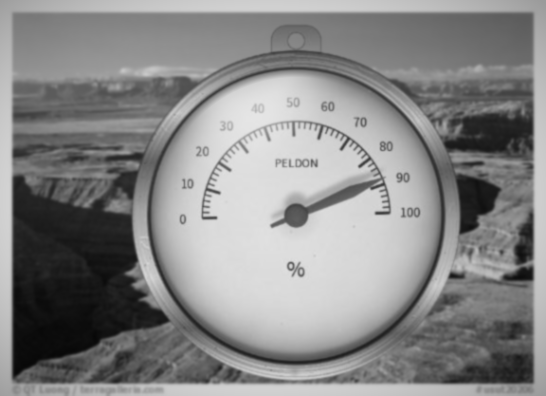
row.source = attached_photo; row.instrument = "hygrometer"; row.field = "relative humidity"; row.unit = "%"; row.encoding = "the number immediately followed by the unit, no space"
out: 88%
